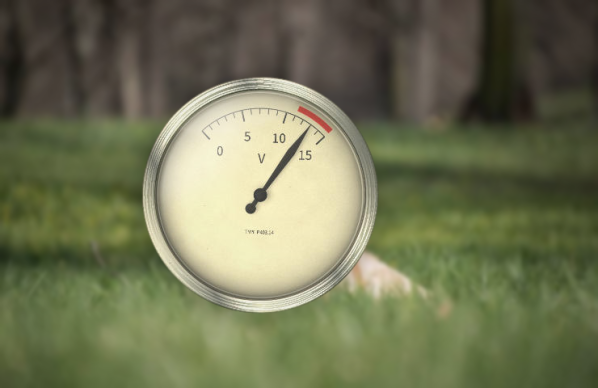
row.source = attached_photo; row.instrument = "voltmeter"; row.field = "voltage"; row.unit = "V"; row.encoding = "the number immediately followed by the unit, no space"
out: 13V
